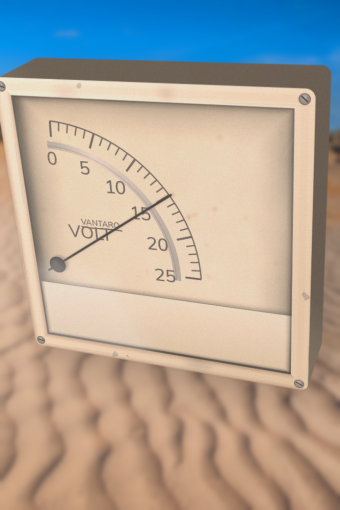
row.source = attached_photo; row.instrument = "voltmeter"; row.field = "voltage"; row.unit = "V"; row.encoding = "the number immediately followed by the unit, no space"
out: 15V
